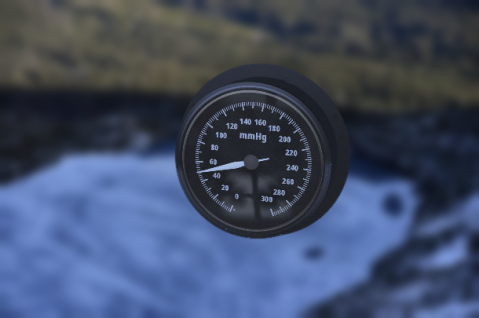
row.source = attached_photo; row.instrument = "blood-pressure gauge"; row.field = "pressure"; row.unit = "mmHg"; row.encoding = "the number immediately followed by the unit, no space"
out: 50mmHg
